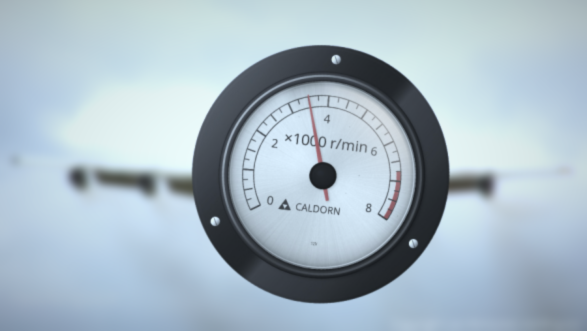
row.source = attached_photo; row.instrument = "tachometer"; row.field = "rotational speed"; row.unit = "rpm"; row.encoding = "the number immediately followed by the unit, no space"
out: 3500rpm
